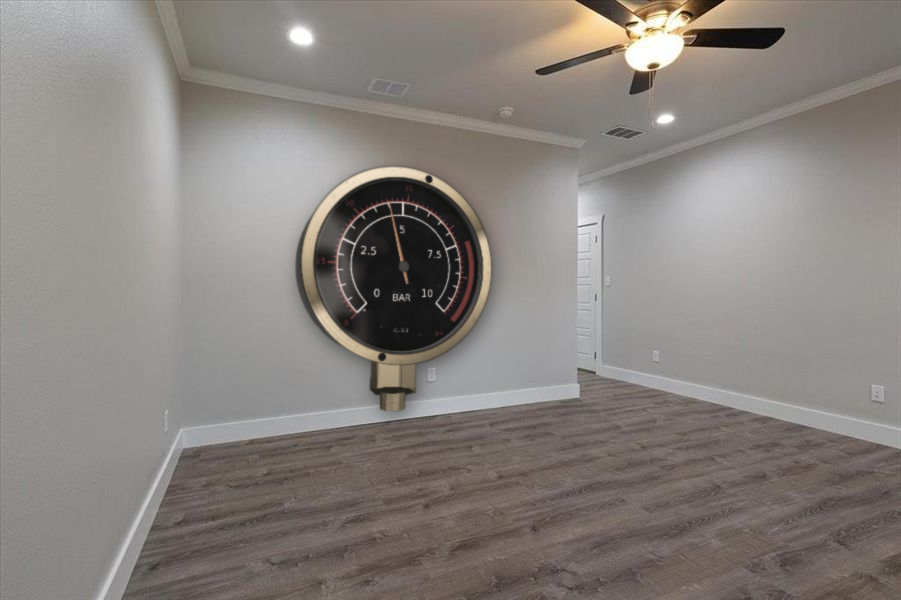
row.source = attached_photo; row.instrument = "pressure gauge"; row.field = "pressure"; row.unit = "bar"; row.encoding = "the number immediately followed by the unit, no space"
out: 4.5bar
